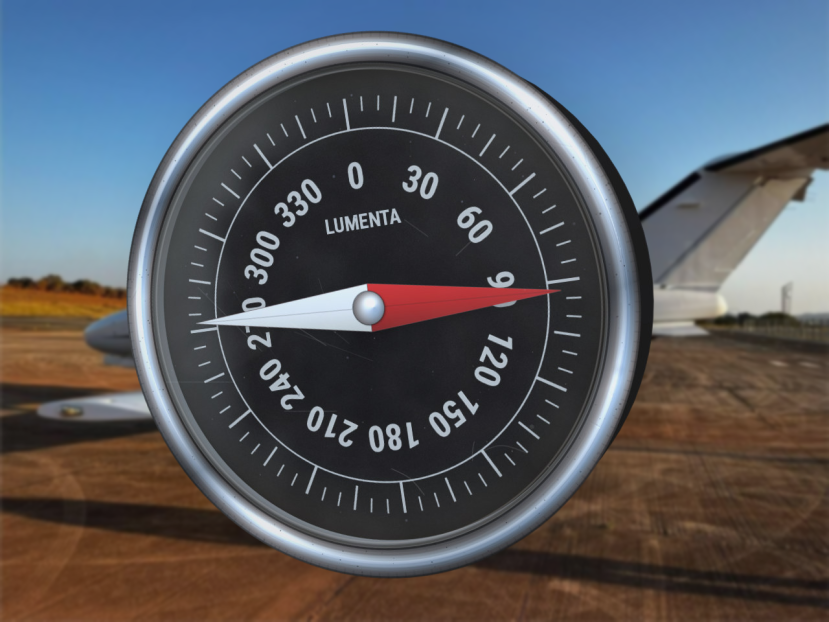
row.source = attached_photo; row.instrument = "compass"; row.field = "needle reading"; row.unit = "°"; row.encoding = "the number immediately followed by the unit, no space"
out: 92.5°
